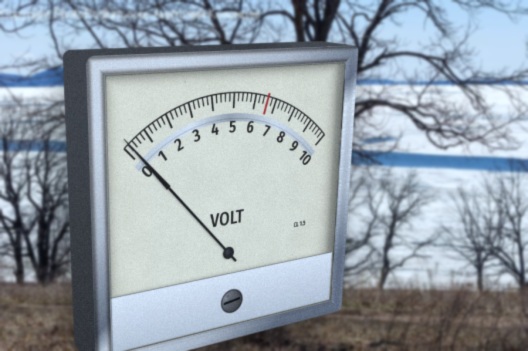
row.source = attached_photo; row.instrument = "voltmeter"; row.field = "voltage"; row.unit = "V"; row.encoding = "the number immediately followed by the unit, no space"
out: 0.2V
